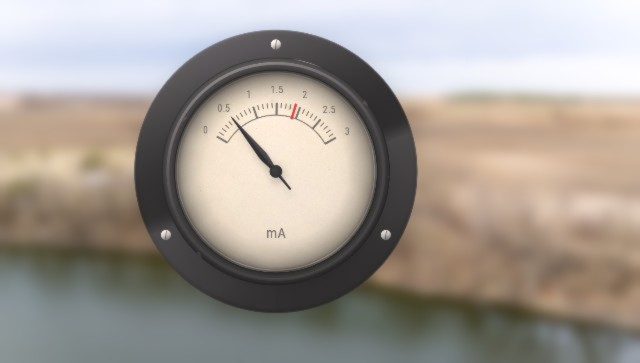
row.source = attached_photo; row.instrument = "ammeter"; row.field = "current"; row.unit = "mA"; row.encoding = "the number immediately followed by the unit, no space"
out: 0.5mA
